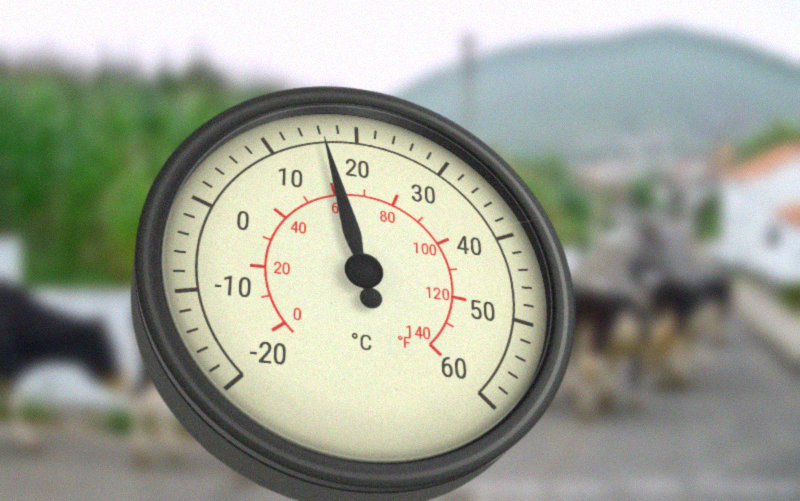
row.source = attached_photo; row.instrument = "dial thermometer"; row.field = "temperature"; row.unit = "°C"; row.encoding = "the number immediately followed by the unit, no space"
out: 16°C
